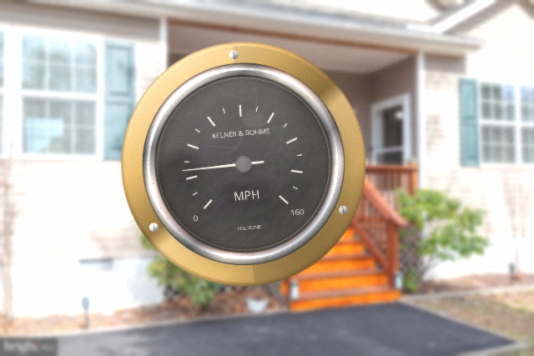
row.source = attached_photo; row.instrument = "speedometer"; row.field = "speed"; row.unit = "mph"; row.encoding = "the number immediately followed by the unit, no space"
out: 25mph
